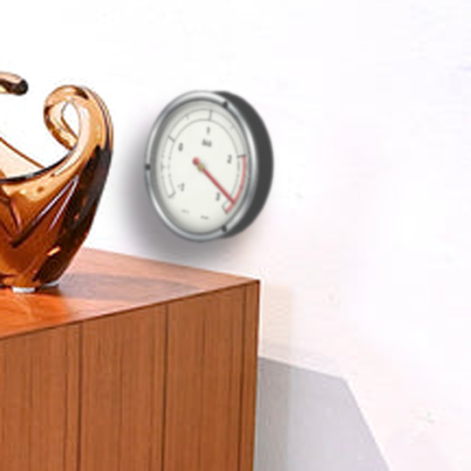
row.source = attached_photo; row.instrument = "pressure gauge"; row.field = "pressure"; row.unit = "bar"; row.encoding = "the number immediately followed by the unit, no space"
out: 2.75bar
